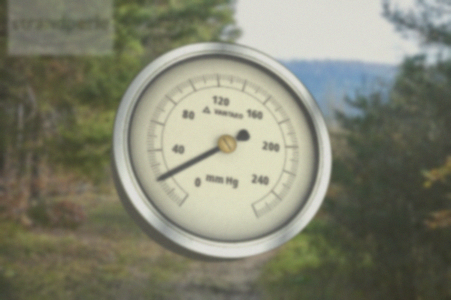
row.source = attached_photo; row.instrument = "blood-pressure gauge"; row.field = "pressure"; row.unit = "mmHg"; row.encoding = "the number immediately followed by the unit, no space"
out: 20mmHg
